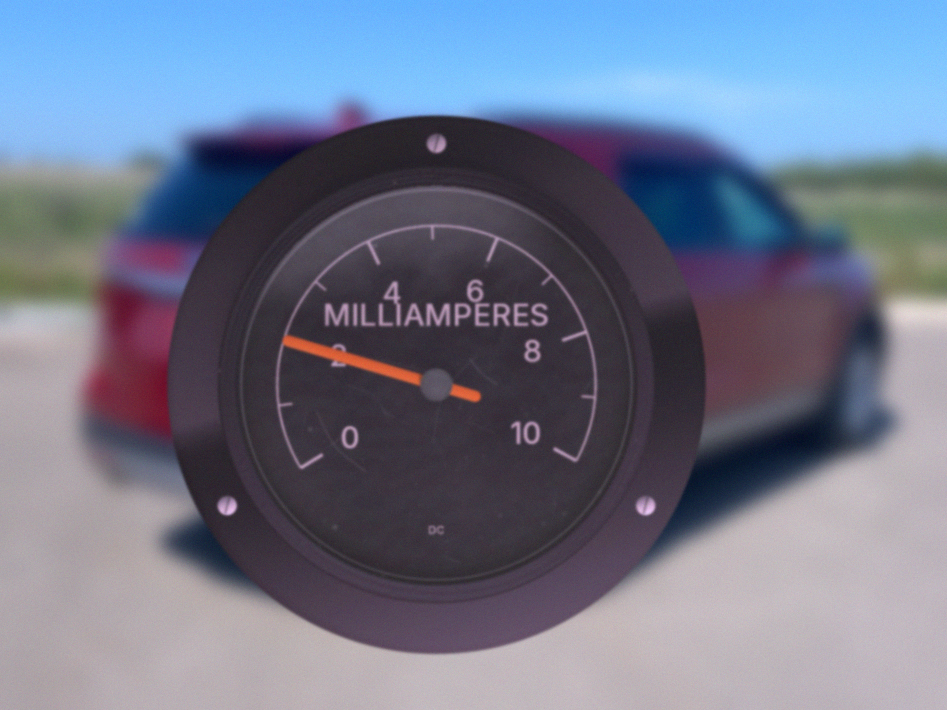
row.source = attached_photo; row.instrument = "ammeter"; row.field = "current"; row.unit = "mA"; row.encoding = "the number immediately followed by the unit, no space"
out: 2mA
